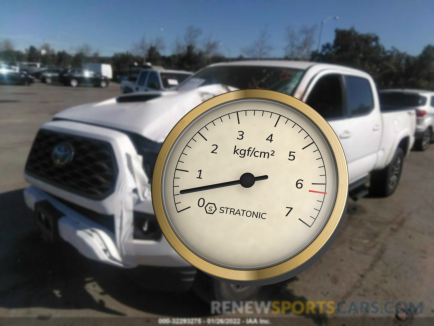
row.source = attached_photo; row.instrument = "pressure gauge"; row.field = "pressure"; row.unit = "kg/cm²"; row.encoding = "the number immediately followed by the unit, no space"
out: 0.4kg/cm²
